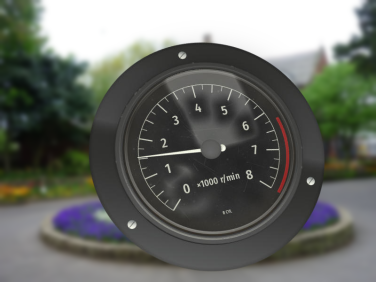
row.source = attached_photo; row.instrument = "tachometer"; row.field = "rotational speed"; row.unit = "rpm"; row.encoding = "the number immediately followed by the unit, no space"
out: 1500rpm
